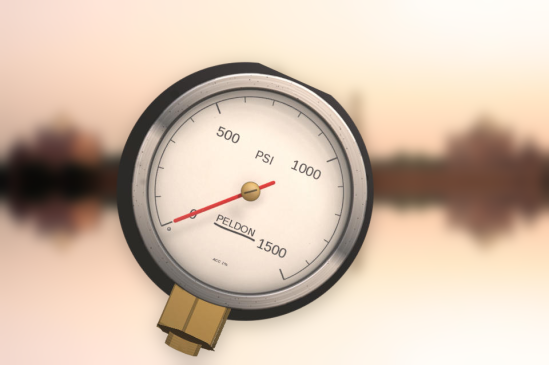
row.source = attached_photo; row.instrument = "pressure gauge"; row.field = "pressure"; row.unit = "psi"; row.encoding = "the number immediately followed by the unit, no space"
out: 0psi
